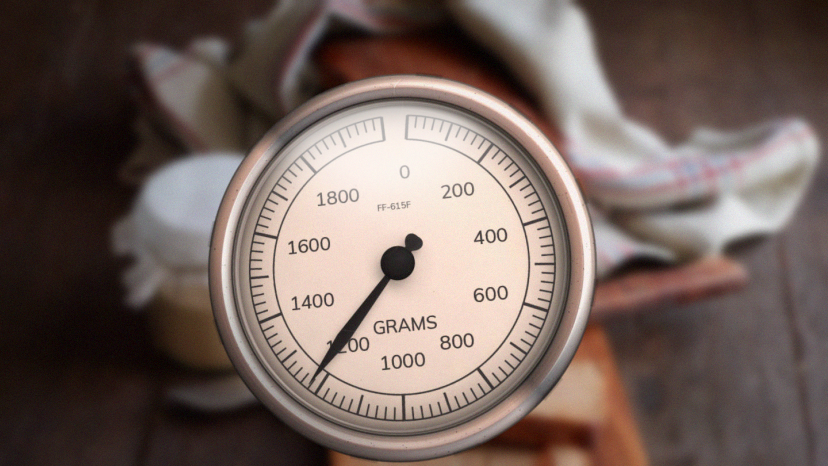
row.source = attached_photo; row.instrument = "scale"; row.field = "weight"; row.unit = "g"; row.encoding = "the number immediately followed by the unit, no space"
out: 1220g
